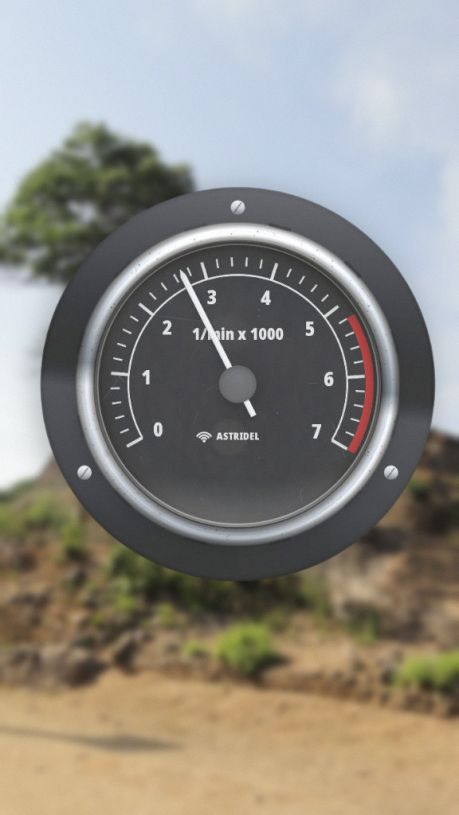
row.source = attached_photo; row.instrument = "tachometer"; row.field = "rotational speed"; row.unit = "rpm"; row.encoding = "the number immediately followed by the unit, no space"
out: 2700rpm
